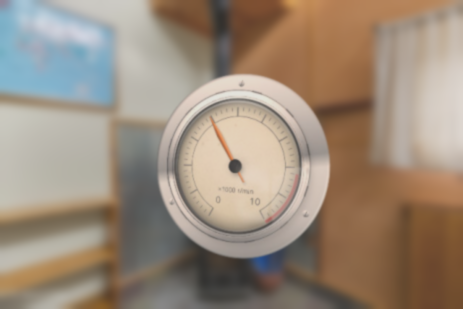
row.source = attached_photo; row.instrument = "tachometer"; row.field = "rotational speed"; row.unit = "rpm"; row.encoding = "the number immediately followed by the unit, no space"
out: 4000rpm
